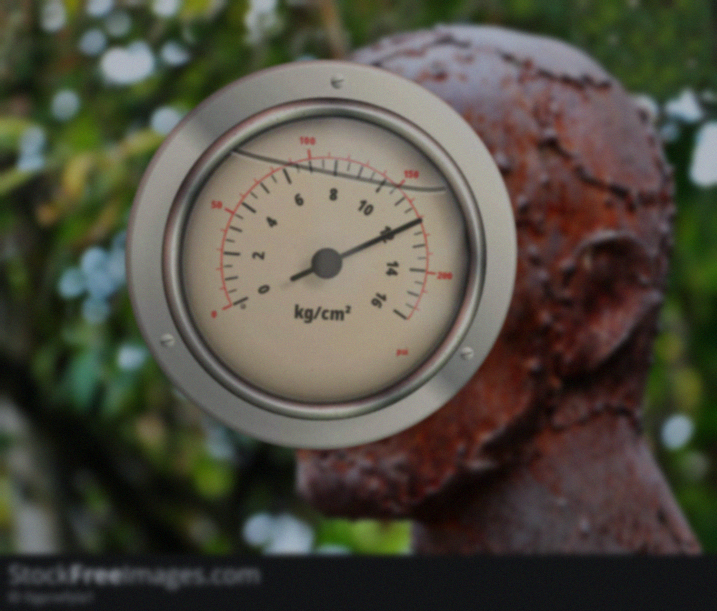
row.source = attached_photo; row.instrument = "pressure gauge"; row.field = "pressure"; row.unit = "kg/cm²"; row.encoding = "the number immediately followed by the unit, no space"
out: 12kg/cm²
